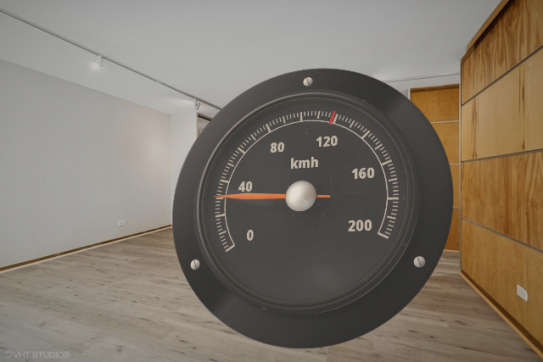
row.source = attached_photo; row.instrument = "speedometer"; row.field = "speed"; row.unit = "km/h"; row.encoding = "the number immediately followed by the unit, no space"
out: 30km/h
